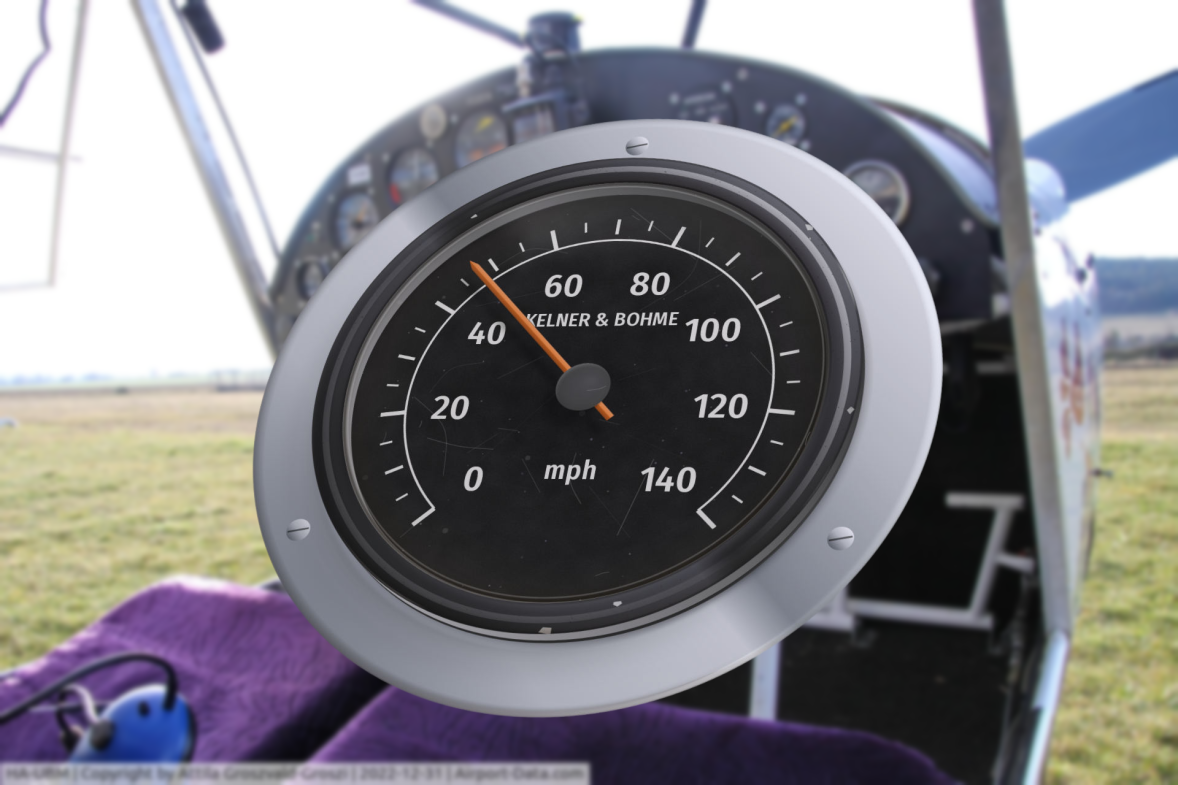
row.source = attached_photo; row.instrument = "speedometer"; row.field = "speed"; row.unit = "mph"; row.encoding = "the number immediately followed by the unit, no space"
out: 47.5mph
